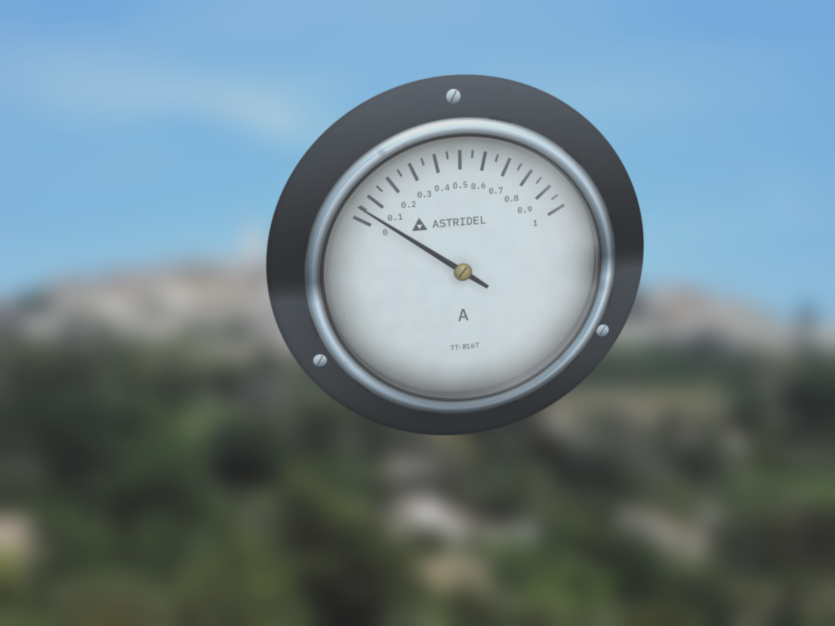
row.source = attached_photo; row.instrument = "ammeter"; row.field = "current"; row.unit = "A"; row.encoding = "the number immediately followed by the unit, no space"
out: 0.05A
